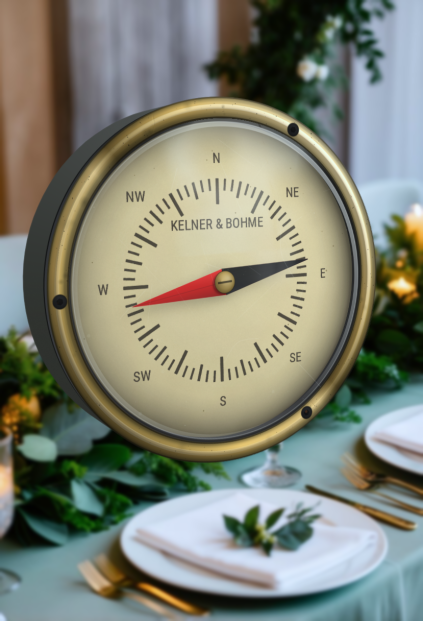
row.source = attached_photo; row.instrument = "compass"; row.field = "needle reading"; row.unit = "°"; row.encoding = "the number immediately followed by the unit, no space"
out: 260°
